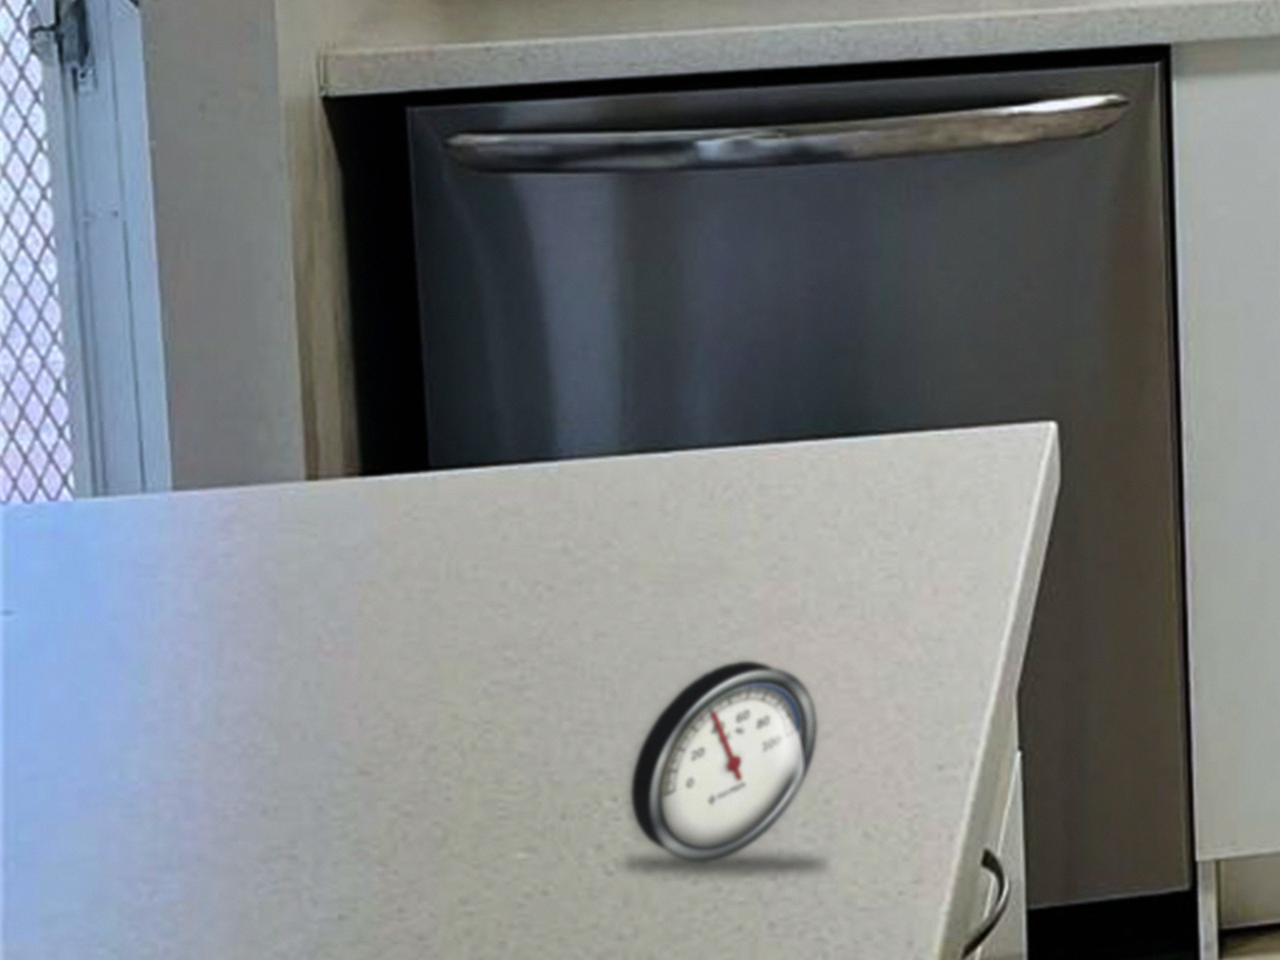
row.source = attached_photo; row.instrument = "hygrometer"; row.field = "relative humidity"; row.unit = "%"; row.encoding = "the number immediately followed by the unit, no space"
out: 40%
